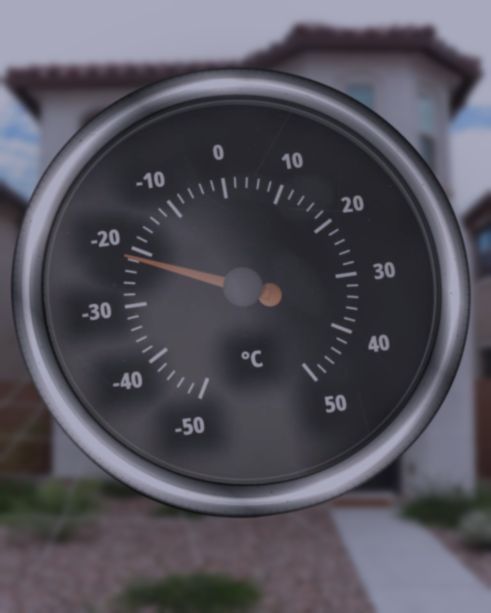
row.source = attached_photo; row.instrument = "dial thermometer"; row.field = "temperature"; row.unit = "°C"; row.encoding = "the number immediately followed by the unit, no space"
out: -22°C
